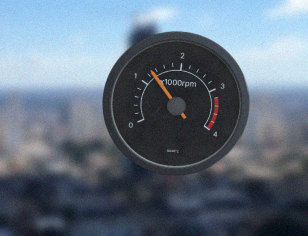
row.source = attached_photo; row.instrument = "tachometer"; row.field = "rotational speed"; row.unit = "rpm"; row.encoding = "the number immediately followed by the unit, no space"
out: 1300rpm
